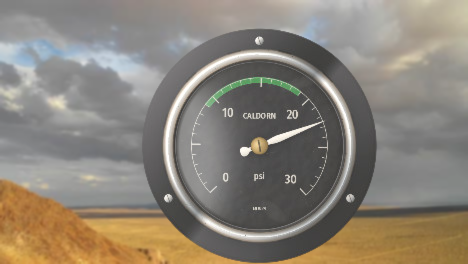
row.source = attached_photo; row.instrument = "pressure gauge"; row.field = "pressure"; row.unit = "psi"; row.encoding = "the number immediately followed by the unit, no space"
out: 22.5psi
